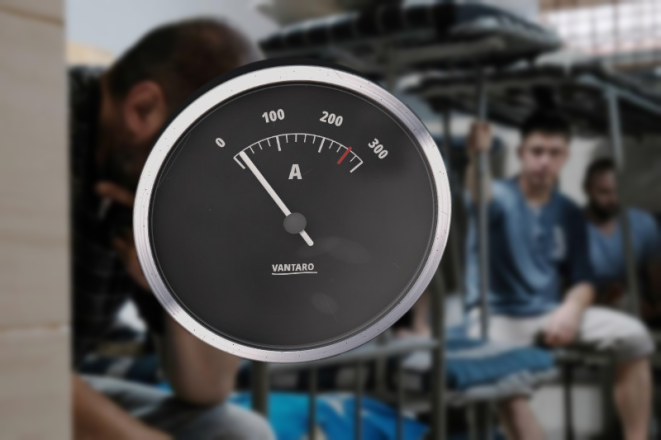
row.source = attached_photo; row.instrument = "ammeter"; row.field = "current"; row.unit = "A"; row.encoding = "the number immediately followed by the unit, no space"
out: 20A
